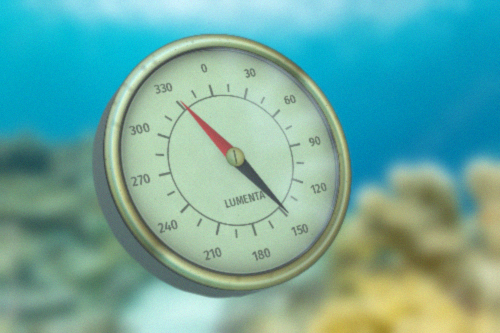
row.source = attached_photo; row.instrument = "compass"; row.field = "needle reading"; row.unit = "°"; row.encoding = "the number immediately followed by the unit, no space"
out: 330°
